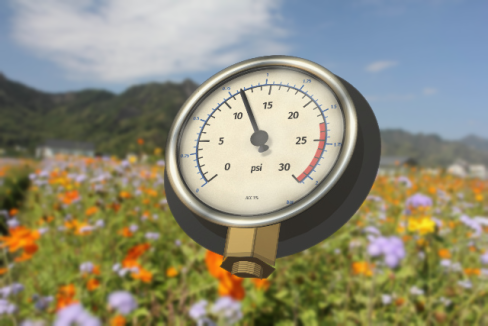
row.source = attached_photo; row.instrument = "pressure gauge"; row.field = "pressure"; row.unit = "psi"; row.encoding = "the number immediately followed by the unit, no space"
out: 12psi
